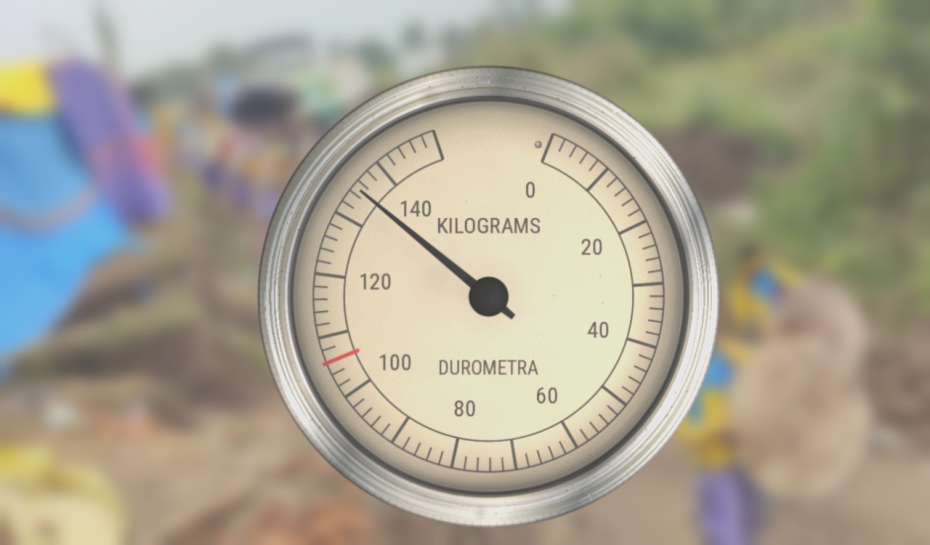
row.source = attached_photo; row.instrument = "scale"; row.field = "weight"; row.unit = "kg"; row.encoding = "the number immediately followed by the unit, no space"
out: 135kg
